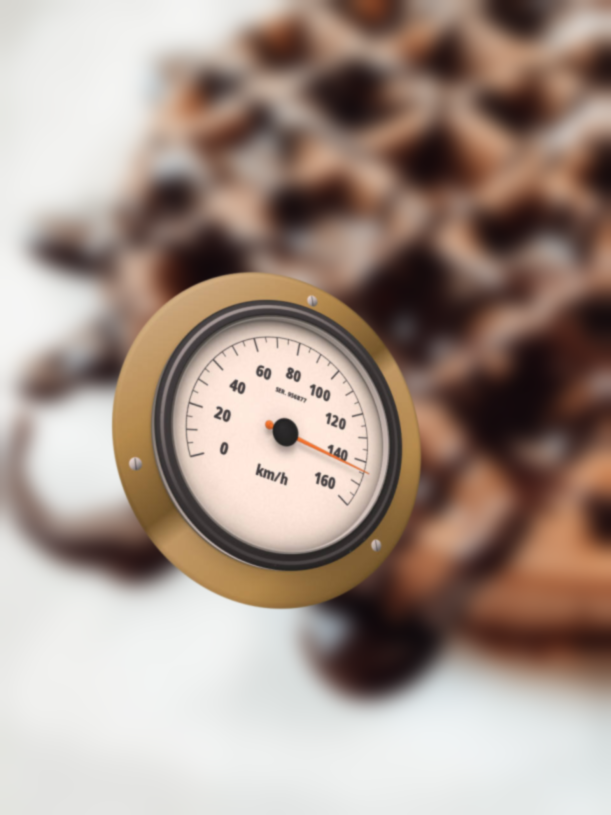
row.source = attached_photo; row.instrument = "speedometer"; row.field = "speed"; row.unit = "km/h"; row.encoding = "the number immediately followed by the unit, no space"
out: 145km/h
